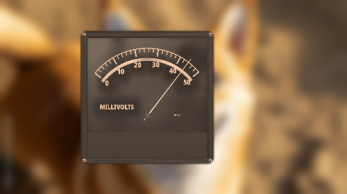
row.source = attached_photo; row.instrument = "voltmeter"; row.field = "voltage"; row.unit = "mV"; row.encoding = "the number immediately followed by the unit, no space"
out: 44mV
